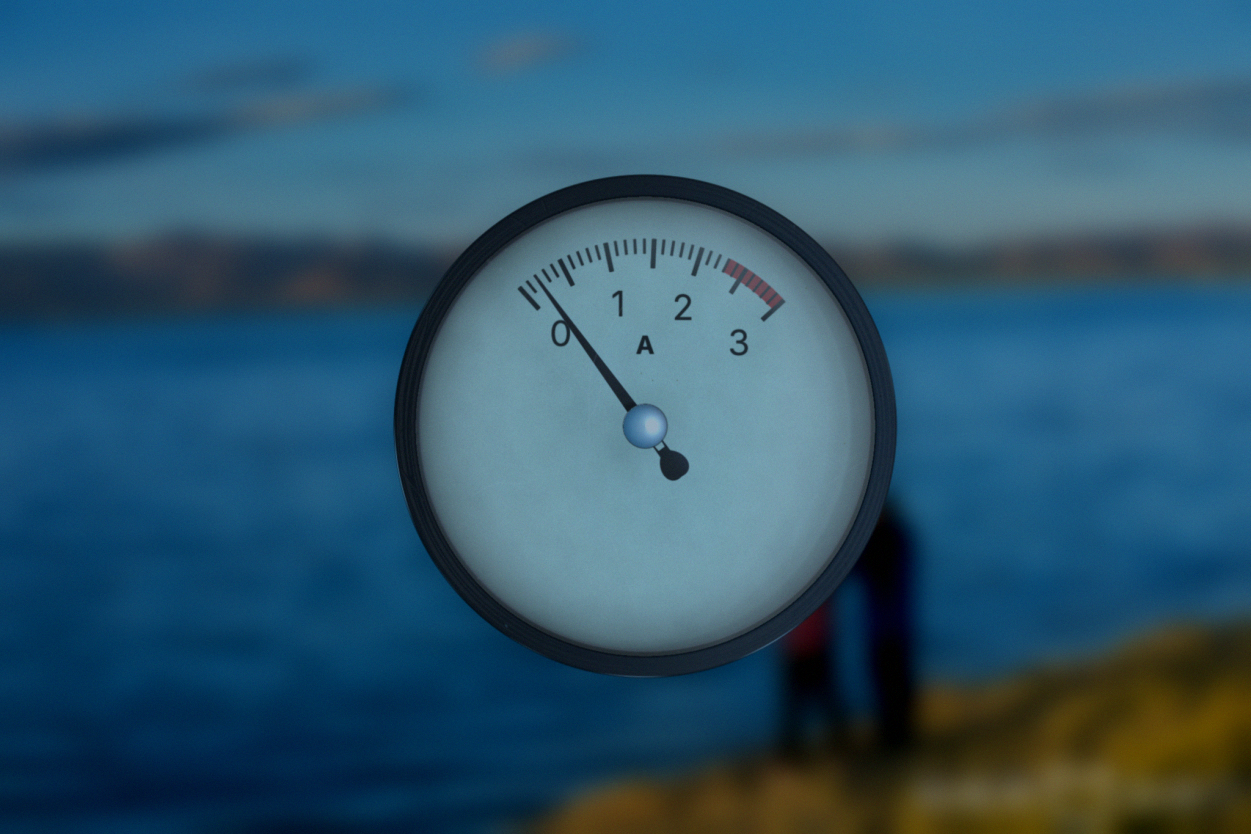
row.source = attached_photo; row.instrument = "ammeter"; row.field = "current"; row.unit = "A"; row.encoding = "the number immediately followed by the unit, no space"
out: 0.2A
